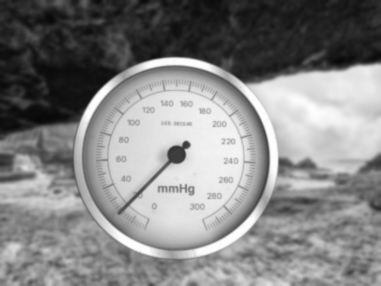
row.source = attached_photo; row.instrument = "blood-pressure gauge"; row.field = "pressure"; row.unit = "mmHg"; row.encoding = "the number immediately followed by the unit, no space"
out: 20mmHg
